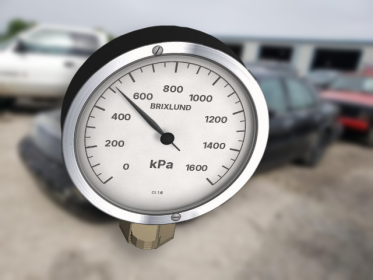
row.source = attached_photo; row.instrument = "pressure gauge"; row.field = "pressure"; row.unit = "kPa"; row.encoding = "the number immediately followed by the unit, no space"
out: 525kPa
